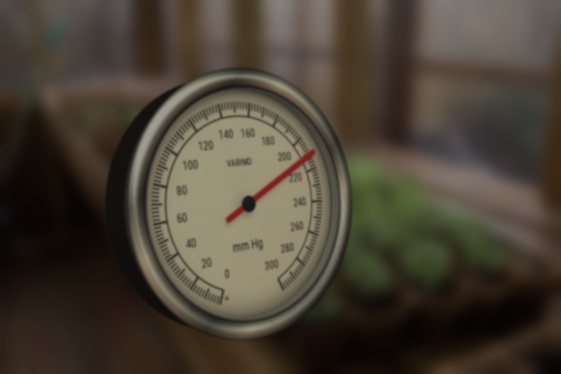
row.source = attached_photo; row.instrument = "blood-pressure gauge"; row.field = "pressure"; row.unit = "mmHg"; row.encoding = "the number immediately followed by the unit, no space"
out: 210mmHg
